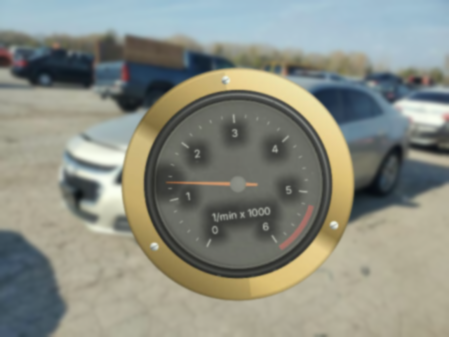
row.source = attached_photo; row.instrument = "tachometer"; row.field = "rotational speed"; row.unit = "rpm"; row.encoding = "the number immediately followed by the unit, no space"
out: 1300rpm
